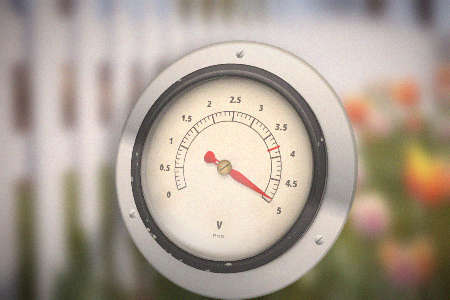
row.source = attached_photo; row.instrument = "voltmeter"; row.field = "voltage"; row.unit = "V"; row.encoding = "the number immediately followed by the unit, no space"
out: 4.9V
